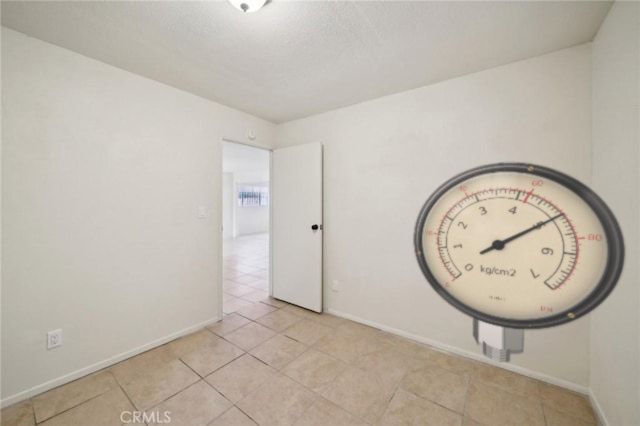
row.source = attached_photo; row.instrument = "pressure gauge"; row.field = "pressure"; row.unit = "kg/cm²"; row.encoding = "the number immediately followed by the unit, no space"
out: 5kg/cm²
